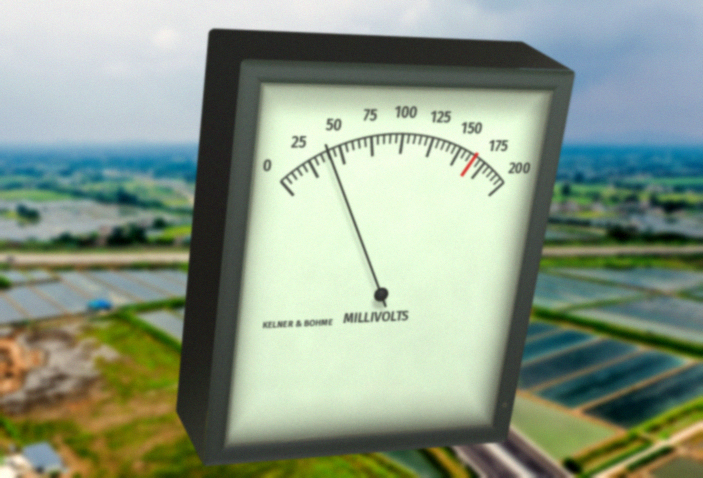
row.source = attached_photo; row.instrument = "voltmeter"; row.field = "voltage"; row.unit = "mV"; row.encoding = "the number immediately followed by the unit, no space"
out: 40mV
